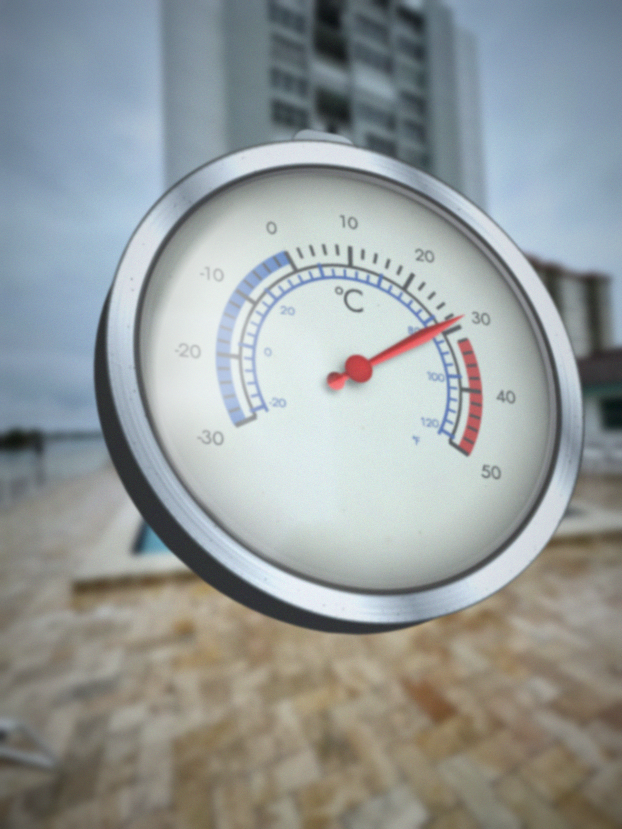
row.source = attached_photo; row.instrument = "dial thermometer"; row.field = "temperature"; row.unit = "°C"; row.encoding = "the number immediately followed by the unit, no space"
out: 29°C
